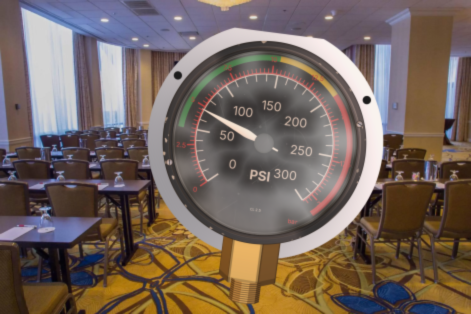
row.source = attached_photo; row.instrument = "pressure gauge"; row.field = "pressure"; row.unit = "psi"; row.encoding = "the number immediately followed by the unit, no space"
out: 70psi
